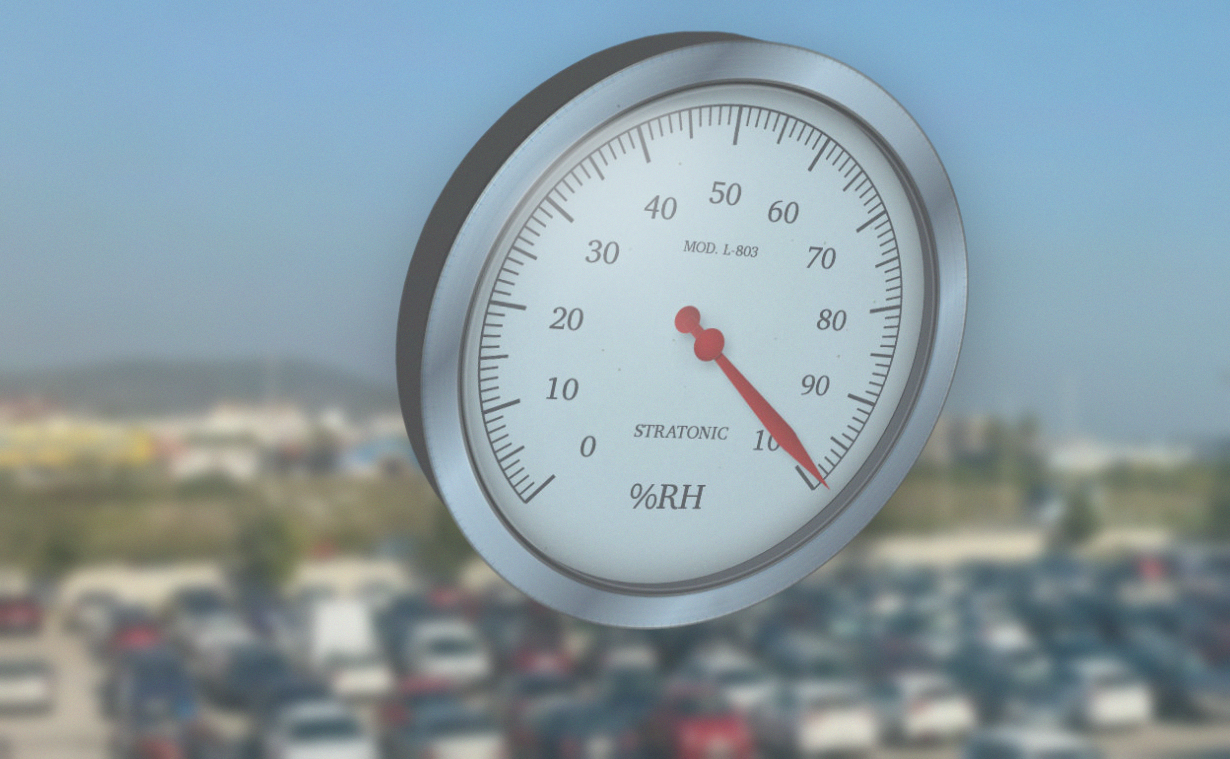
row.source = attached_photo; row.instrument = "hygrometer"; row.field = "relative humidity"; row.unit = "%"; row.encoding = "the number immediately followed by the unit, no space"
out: 99%
